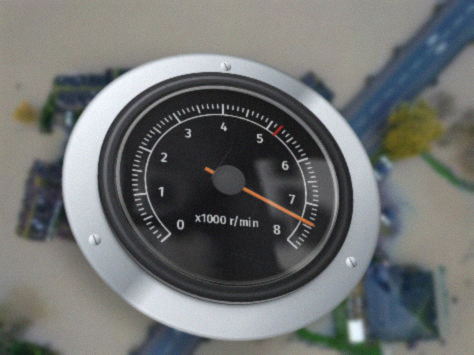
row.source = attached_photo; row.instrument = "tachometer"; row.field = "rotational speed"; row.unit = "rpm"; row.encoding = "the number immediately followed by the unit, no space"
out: 7500rpm
